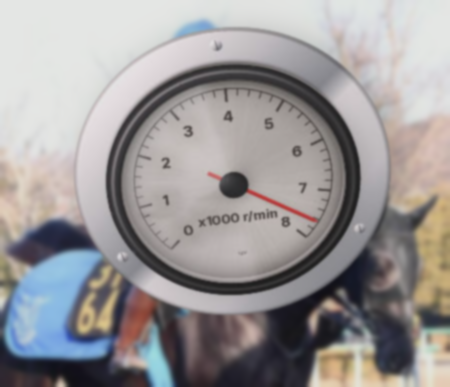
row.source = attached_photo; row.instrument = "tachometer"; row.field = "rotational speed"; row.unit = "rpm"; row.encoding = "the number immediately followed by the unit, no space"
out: 7600rpm
